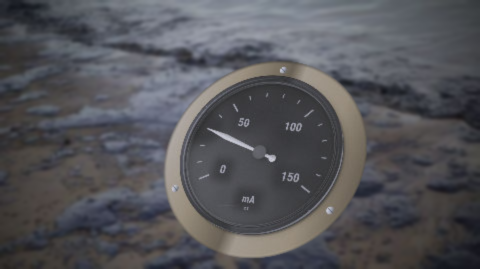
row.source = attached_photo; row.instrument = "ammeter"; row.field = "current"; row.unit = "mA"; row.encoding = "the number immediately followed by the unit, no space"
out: 30mA
